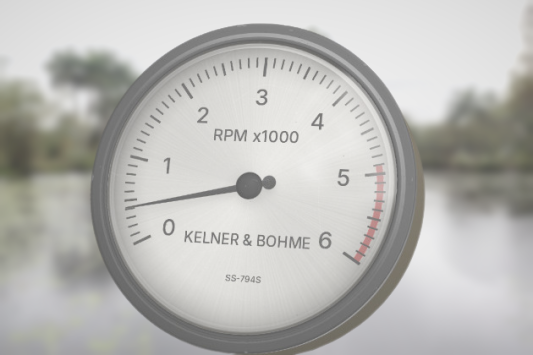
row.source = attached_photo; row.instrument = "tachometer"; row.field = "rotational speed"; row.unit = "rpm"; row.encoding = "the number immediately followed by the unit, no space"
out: 400rpm
